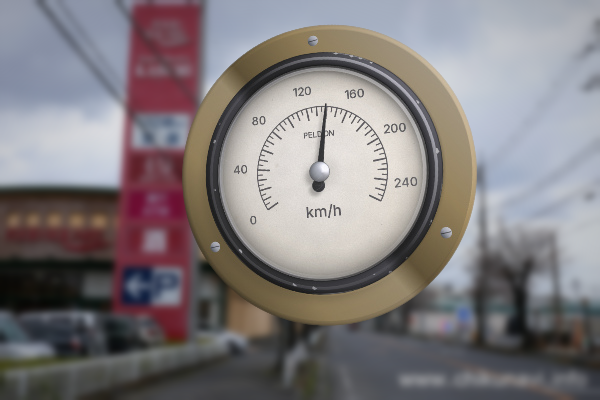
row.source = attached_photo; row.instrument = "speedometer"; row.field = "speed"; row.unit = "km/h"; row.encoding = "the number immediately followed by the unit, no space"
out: 140km/h
